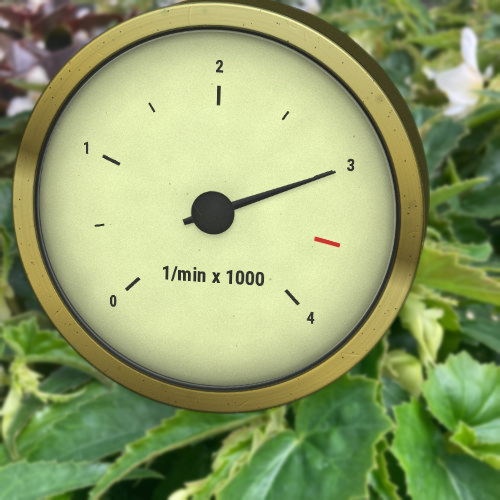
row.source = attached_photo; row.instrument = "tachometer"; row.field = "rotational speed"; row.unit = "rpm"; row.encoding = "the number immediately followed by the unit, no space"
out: 3000rpm
